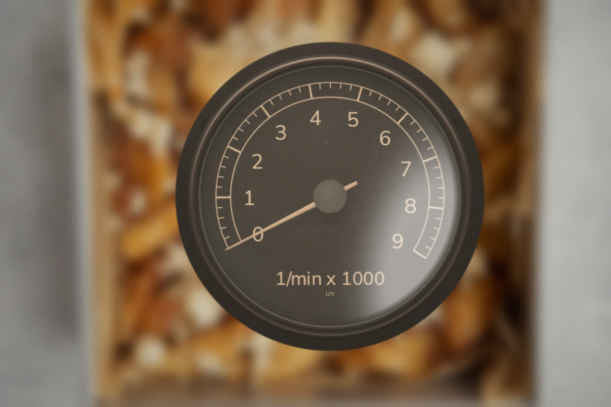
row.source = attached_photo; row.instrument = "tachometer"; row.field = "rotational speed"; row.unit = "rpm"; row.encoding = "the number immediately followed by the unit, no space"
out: 0rpm
